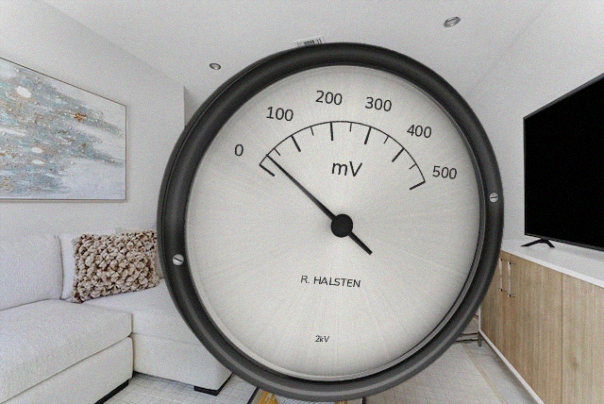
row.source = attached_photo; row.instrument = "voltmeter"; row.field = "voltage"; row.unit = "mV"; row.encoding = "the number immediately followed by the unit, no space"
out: 25mV
